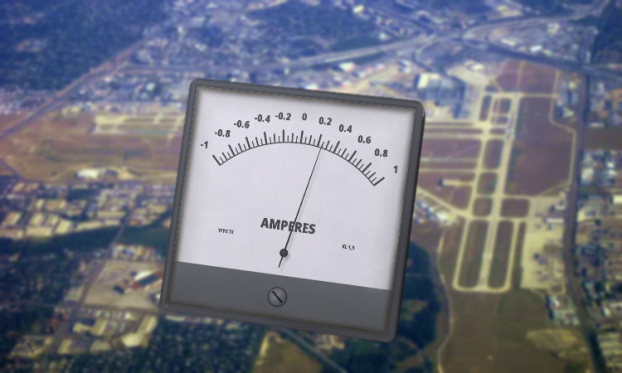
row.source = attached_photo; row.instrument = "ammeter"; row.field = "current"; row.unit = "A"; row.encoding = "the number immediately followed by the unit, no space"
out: 0.25A
